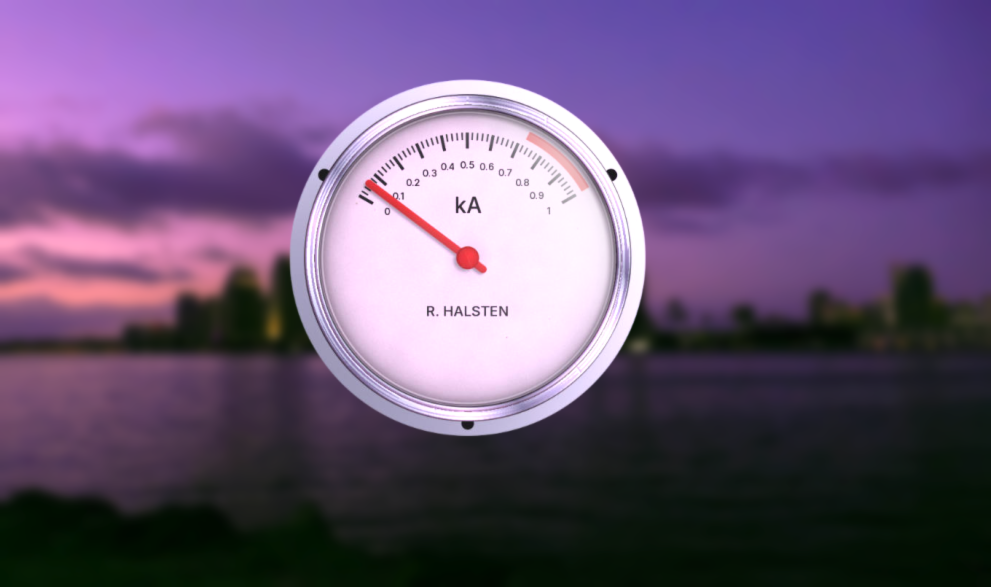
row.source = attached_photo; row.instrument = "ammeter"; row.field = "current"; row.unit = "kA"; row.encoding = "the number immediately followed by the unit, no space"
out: 0.06kA
